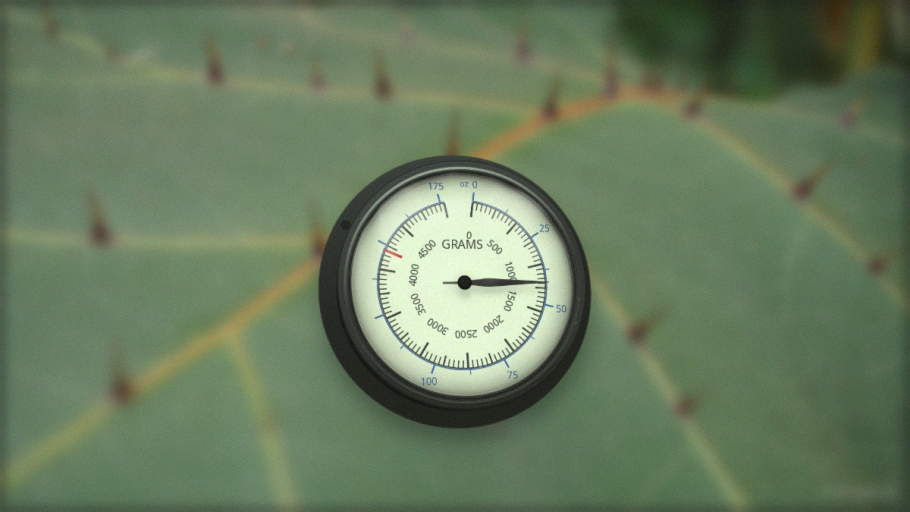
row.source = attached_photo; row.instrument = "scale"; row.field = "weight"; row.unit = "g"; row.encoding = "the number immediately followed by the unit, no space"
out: 1200g
